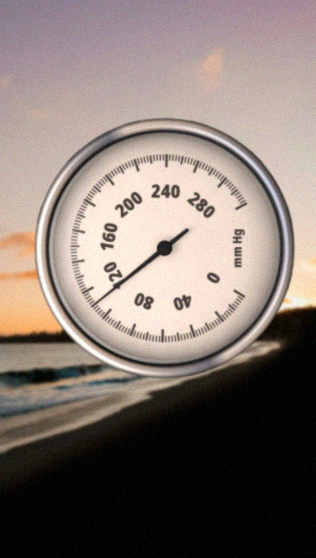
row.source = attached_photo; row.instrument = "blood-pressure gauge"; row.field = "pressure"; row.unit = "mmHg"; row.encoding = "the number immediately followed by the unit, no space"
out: 110mmHg
